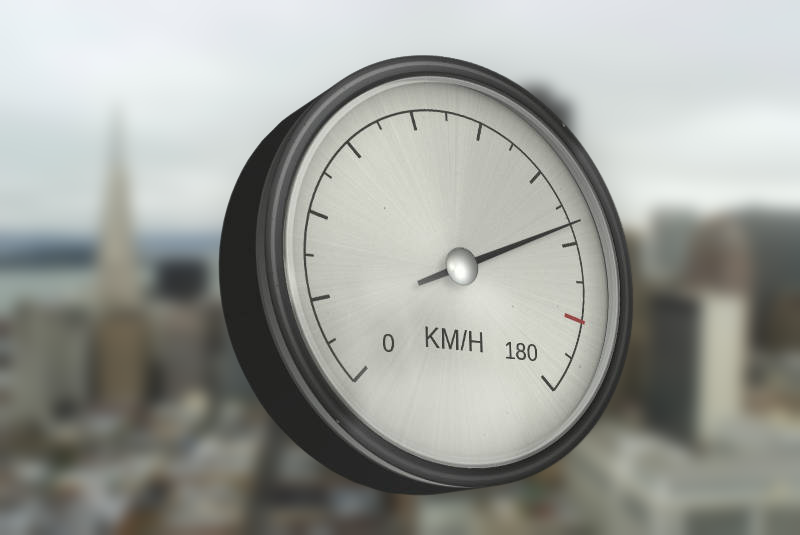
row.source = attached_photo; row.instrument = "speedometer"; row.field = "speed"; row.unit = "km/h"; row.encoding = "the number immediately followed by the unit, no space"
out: 135km/h
